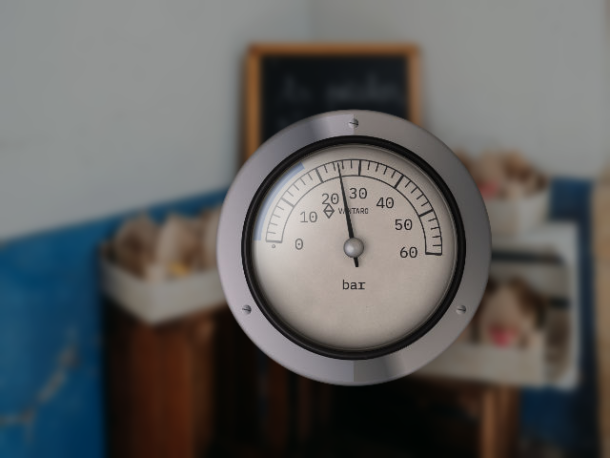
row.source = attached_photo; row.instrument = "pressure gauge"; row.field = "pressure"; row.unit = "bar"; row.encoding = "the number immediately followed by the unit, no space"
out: 25bar
